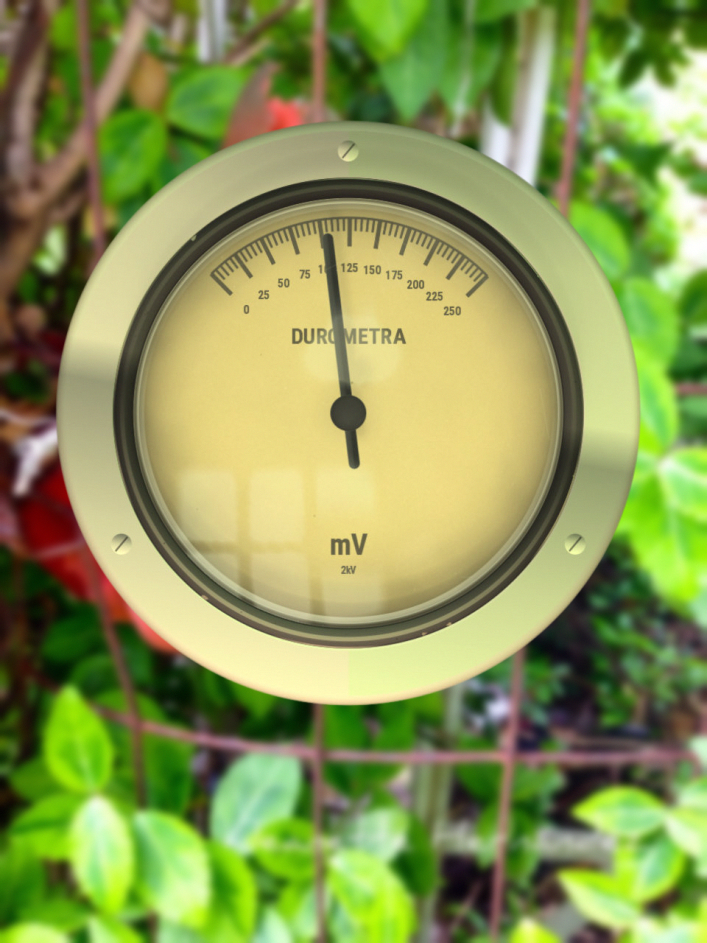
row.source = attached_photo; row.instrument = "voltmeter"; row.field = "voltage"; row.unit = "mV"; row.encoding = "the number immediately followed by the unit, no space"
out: 105mV
